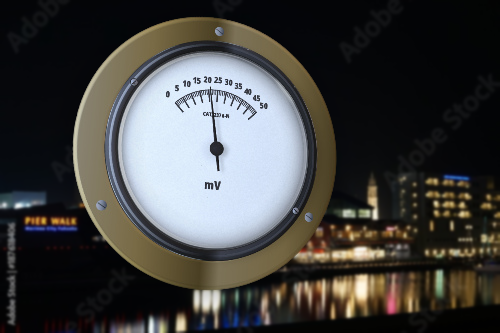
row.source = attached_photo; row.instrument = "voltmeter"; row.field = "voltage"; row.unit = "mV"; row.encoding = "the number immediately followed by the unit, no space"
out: 20mV
